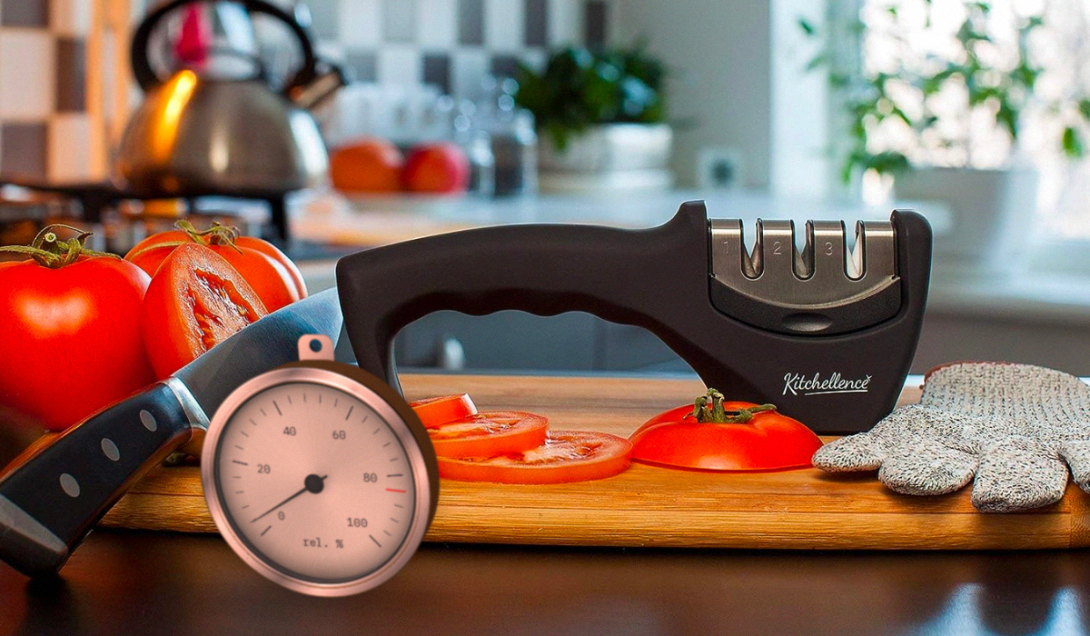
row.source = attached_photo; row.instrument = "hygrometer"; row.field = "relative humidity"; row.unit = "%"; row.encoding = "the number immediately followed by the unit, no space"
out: 4%
